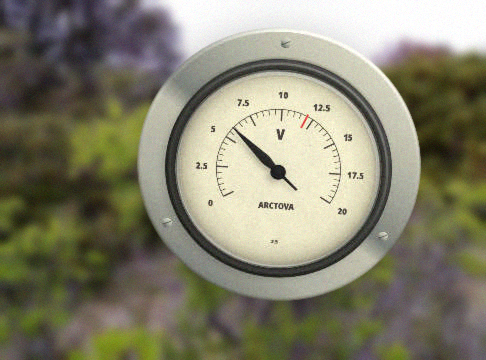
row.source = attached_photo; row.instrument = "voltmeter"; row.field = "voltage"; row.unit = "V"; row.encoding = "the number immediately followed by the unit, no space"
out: 6V
